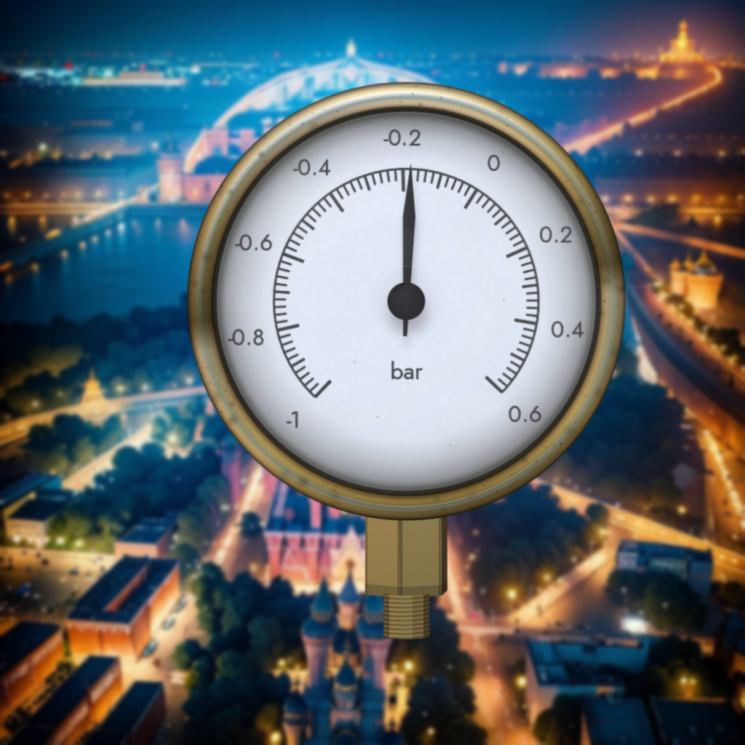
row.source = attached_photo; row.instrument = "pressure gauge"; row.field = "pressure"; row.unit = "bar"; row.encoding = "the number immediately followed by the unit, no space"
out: -0.18bar
